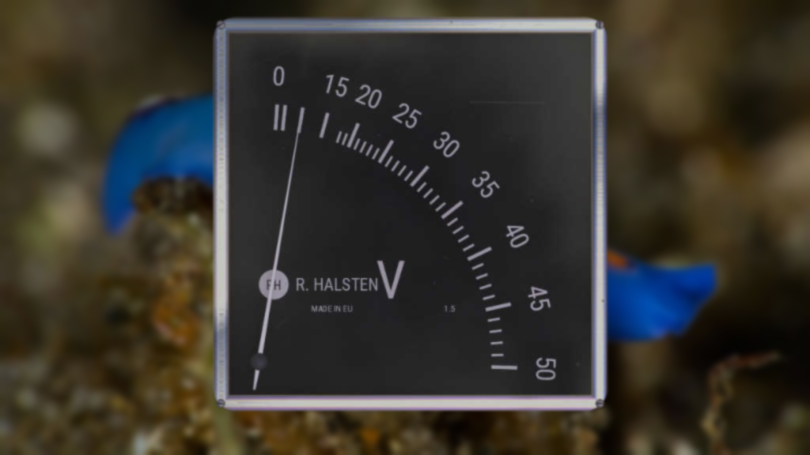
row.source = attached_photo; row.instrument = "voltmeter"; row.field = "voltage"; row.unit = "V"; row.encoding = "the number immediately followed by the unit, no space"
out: 10V
